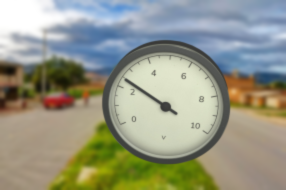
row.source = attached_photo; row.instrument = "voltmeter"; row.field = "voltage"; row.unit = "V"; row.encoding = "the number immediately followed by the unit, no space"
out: 2.5V
